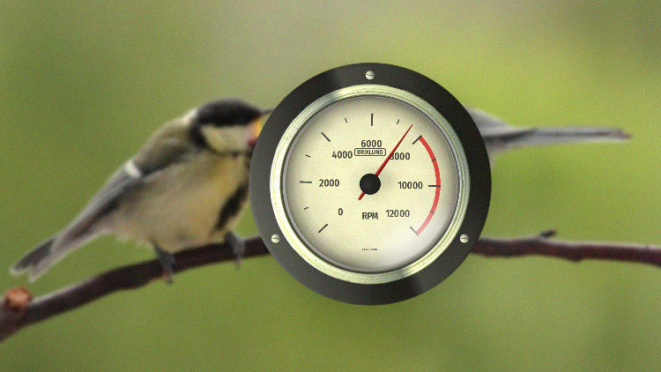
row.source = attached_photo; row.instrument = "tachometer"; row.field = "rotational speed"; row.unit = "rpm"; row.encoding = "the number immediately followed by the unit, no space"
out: 7500rpm
